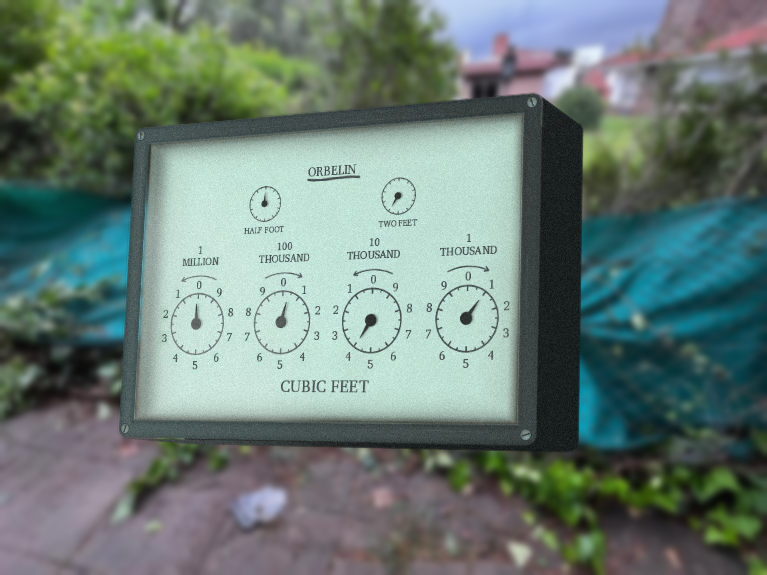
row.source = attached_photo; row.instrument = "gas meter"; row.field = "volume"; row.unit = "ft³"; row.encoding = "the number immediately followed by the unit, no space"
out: 4100ft³
